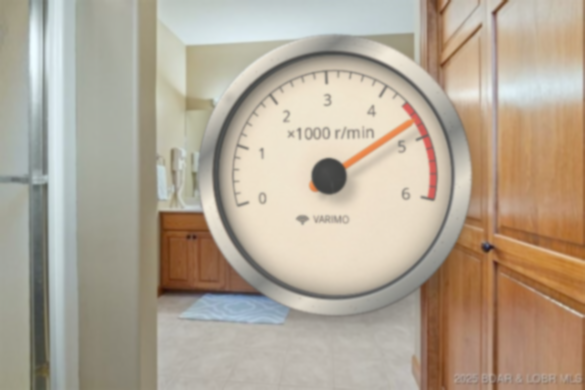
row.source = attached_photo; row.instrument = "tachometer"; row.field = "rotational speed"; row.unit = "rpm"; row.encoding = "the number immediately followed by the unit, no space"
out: 4700rpm
